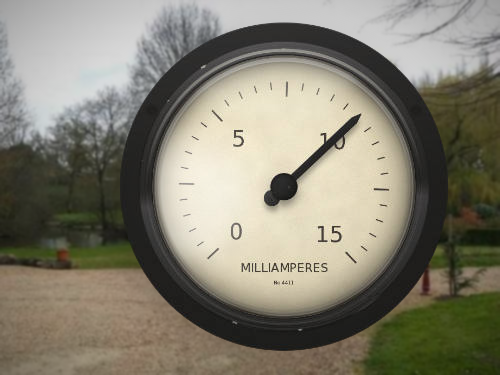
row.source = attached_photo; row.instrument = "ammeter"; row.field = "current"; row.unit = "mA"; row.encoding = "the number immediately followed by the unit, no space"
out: 10mA
